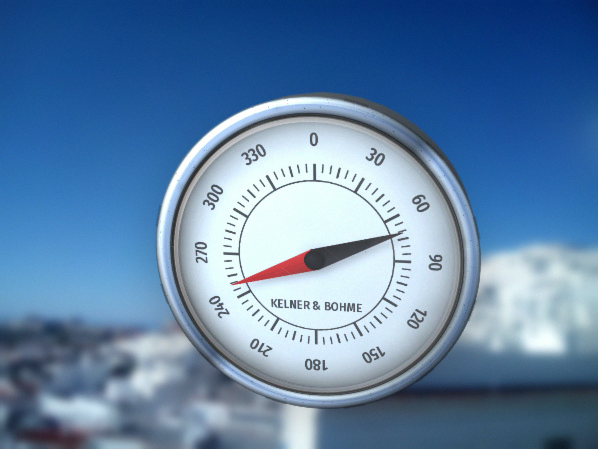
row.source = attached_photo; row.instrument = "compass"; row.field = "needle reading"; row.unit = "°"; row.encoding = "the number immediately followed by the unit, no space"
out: 250°
